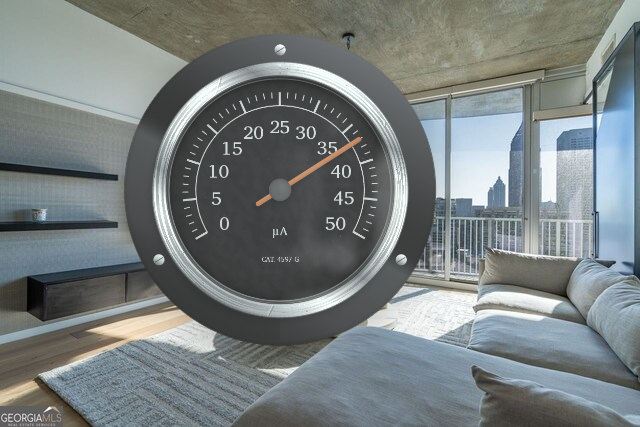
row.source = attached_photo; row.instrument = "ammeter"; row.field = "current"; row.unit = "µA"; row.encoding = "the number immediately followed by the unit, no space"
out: 37µA
